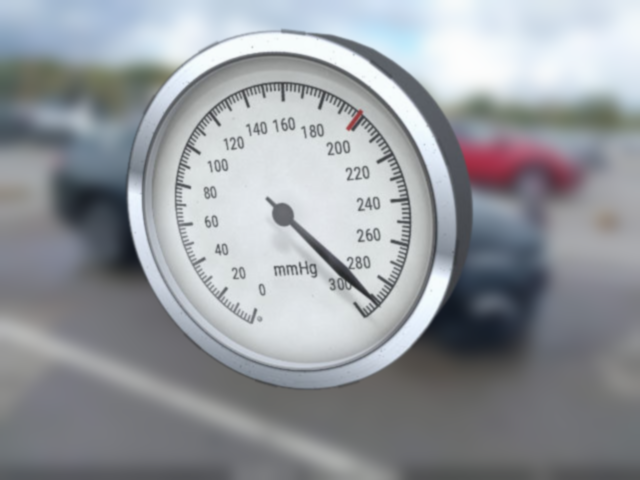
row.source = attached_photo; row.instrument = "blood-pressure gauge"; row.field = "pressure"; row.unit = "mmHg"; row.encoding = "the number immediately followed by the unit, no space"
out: 290mmHg
